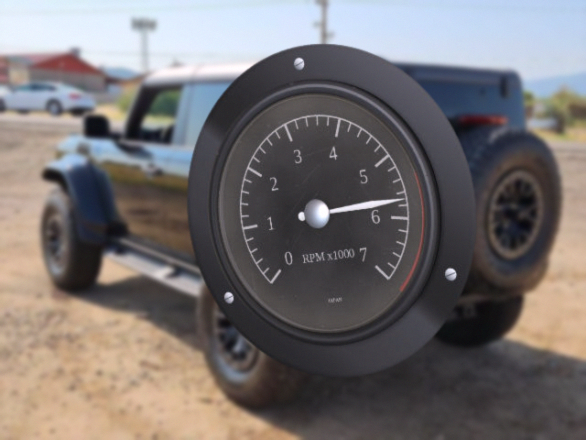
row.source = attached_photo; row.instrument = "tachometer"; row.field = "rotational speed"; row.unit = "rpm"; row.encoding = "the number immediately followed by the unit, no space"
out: 5700rpm
